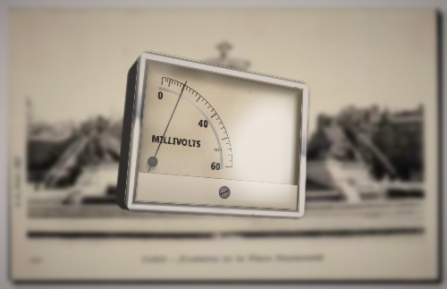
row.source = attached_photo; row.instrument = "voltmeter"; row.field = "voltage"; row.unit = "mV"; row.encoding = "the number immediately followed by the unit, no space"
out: 20mV
